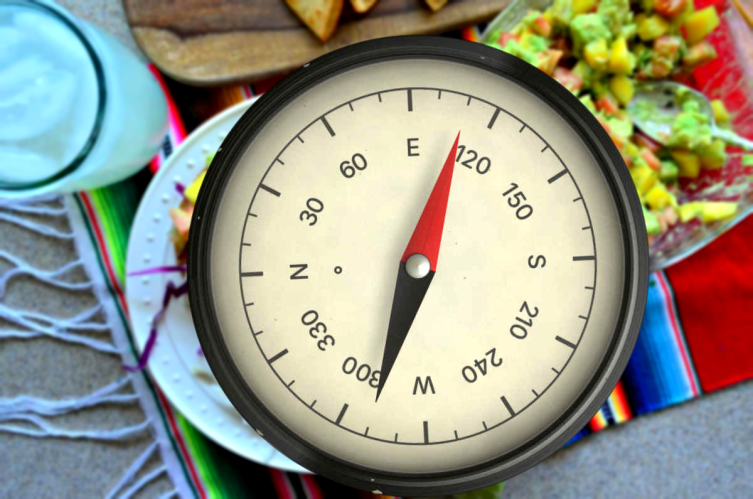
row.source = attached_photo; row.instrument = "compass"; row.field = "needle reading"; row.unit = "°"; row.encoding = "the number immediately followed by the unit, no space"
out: 110°
